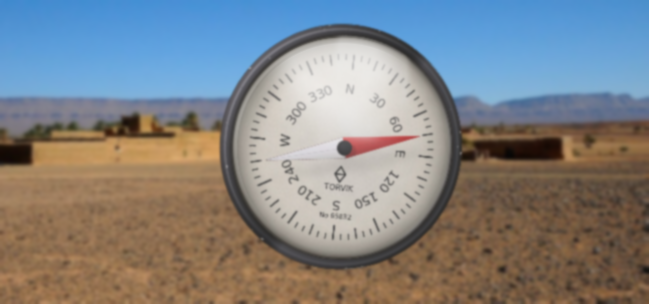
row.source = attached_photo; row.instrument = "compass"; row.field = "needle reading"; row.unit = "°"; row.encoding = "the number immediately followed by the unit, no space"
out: 75°
